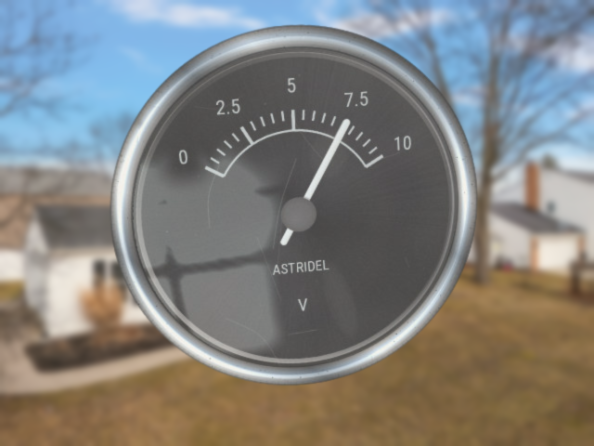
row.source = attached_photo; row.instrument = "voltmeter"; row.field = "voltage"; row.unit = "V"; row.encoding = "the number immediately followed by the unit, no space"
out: 7.5V
